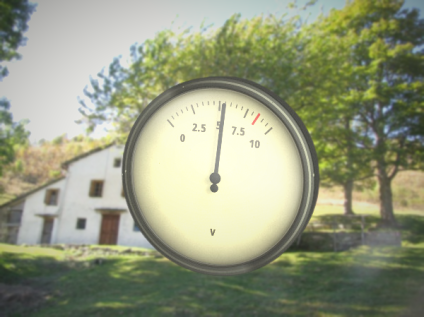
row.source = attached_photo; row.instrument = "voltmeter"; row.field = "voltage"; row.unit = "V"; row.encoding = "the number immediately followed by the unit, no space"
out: 5.5V
